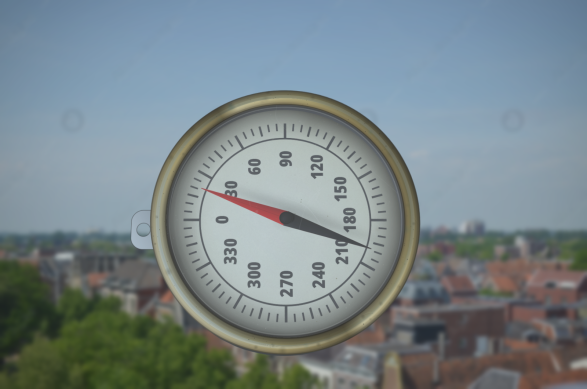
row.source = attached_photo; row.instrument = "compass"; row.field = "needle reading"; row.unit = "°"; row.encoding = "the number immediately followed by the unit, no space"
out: 20°
